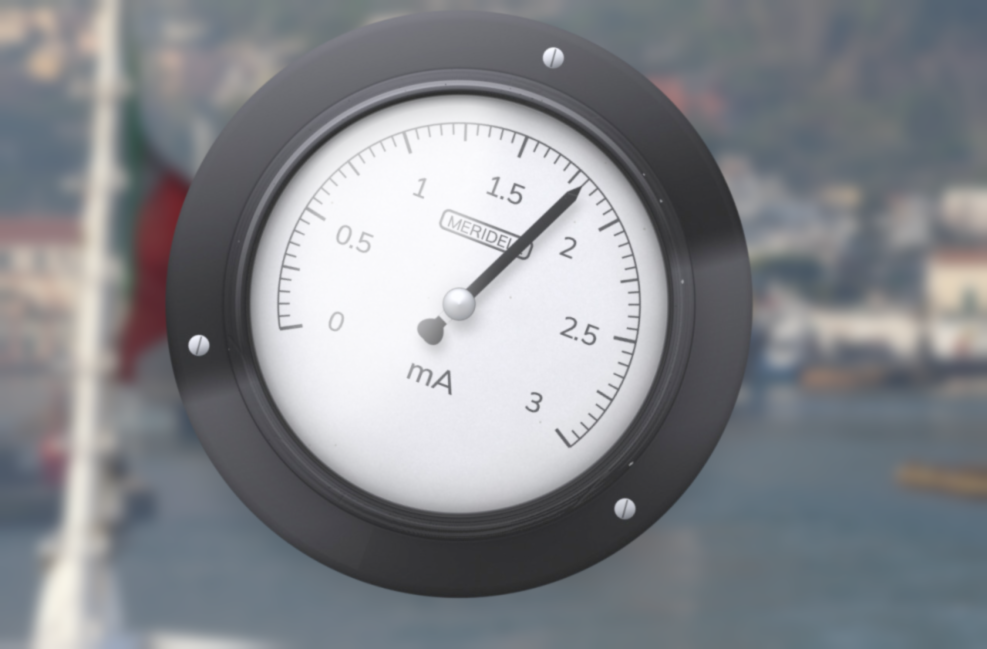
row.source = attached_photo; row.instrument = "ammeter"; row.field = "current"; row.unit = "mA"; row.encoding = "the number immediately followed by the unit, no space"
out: 1.8mA
